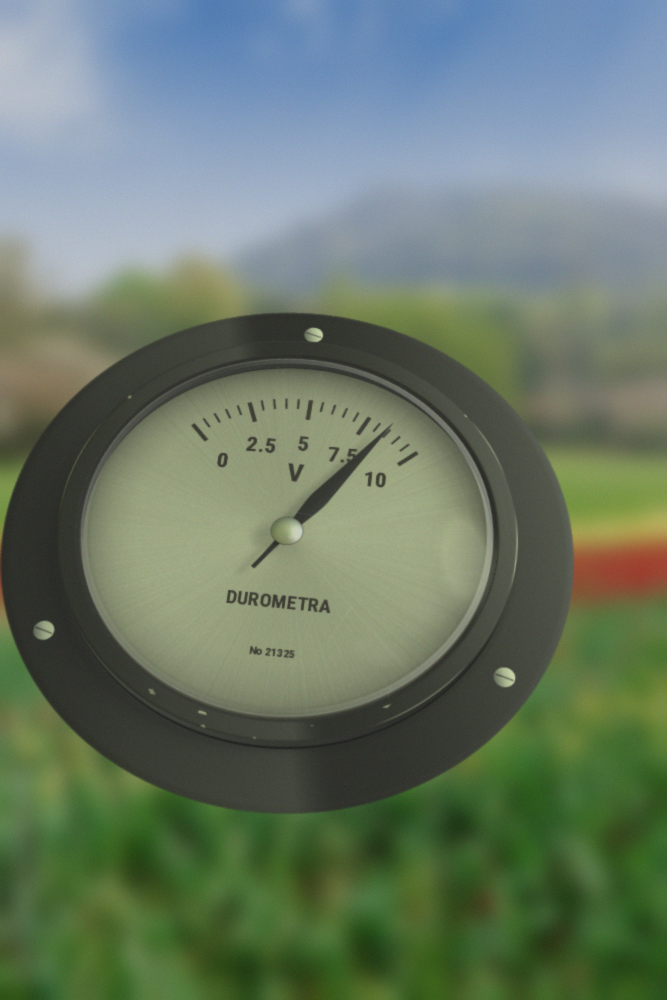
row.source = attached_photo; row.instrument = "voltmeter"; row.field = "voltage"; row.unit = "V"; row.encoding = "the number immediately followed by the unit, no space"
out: 8.5V
